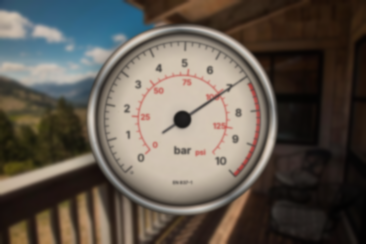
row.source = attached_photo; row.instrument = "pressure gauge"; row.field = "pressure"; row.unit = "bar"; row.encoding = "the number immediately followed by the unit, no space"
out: 7bar
